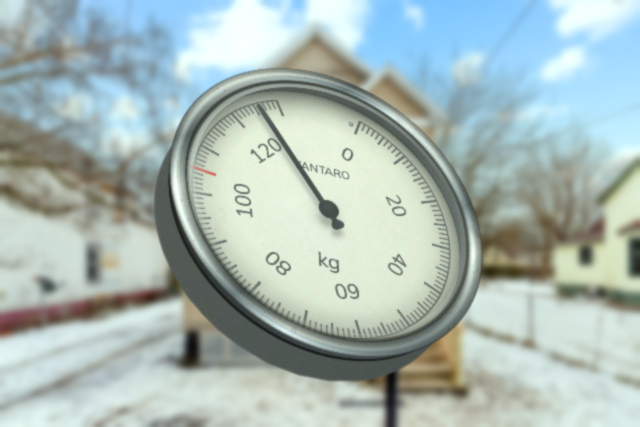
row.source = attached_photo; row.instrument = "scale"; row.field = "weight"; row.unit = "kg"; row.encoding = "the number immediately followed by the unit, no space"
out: 125kg
